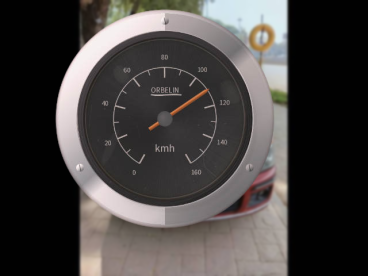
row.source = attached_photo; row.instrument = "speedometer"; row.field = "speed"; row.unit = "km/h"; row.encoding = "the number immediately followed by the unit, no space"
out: 110km/h
